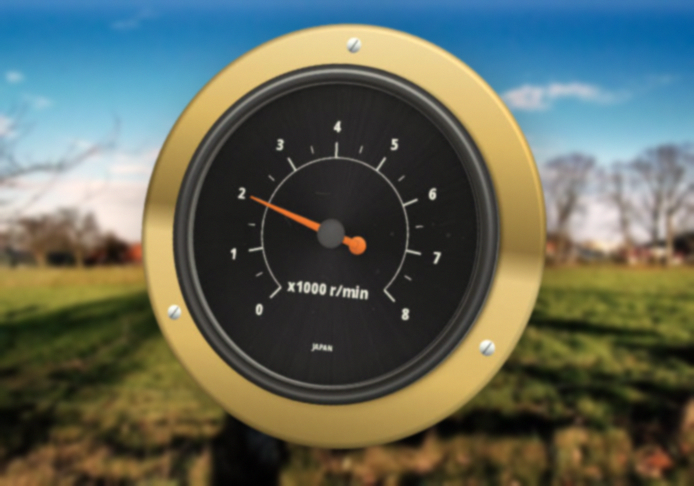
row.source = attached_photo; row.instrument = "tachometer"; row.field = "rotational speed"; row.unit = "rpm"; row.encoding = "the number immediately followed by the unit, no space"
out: 2000rpm
